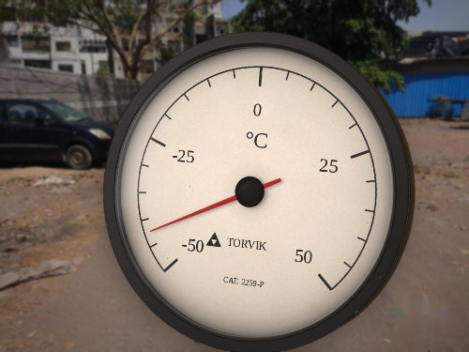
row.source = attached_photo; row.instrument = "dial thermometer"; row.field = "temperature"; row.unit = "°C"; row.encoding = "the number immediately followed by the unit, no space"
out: -42.5°C
